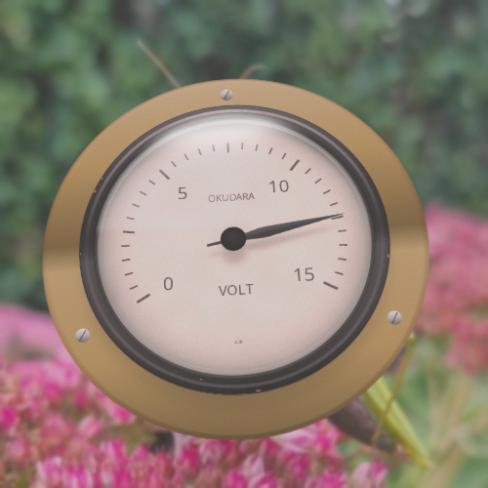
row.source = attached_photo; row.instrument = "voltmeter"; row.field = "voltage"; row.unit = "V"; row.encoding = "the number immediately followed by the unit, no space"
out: 12.5V
